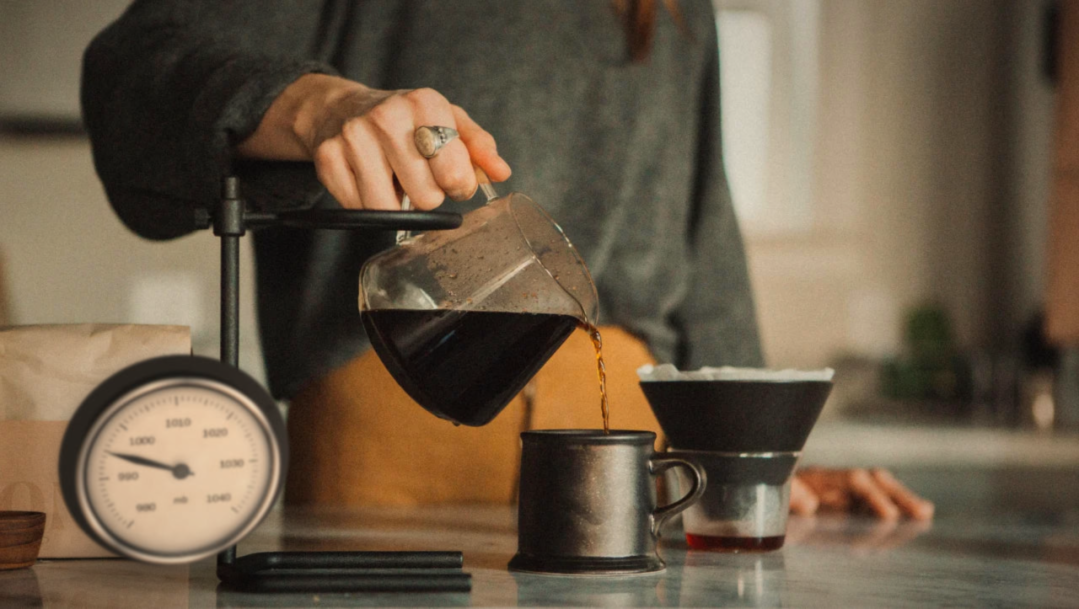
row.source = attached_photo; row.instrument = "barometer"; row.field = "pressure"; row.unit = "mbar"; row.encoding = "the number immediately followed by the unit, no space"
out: 995mbar
